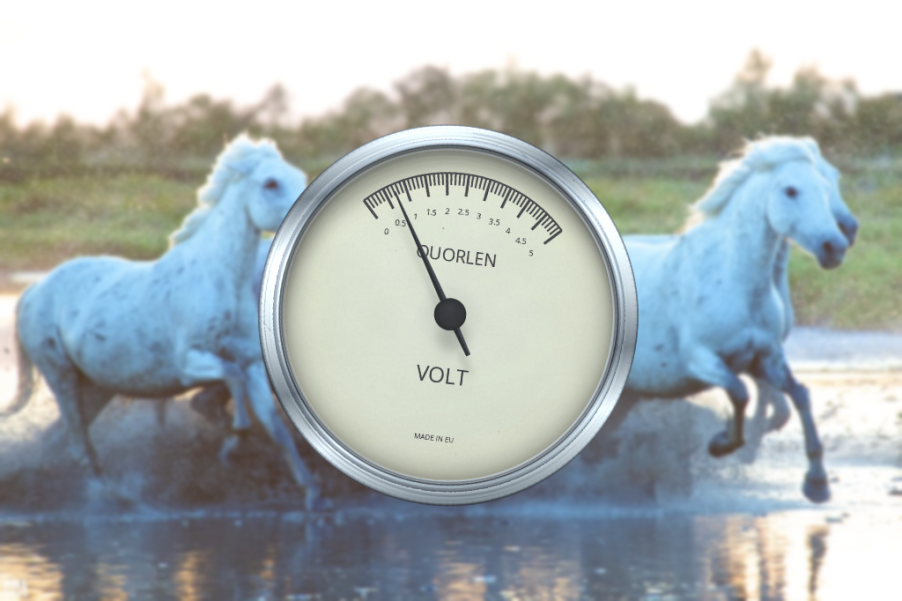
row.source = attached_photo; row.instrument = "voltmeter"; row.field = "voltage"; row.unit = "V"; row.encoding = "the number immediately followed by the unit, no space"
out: 0.7V
